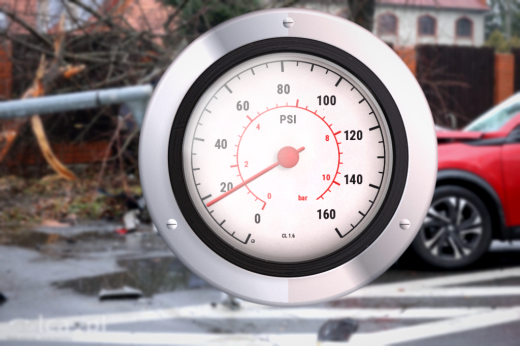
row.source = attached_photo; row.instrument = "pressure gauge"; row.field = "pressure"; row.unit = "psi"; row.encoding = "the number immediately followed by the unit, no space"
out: 17.5psi
